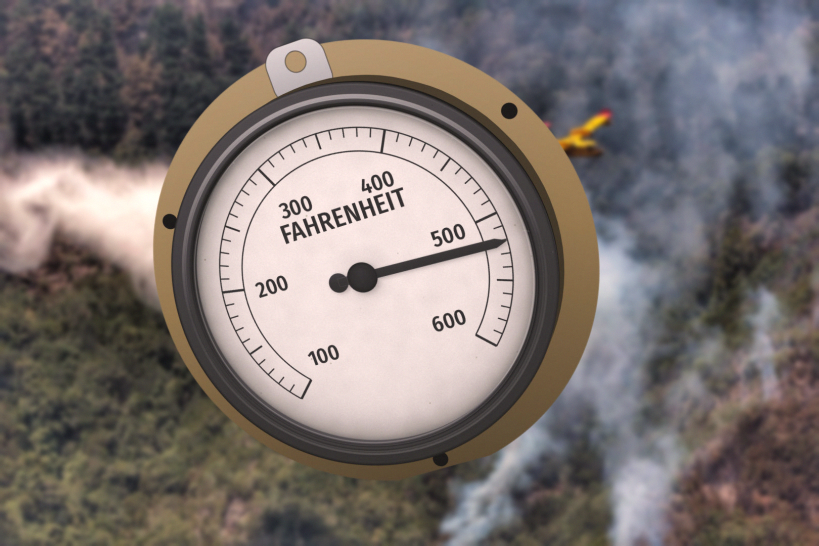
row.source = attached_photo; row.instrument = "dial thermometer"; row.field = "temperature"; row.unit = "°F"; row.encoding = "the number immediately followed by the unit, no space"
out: 520°F
